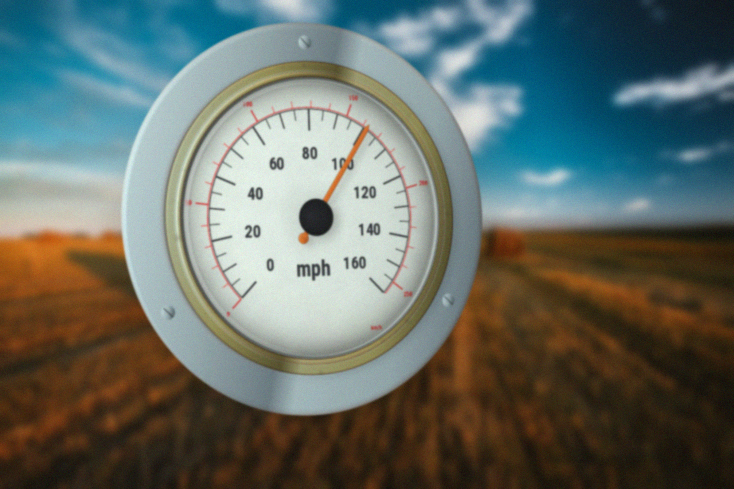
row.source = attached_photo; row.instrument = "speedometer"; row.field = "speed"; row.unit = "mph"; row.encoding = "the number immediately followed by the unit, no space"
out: 100mph
